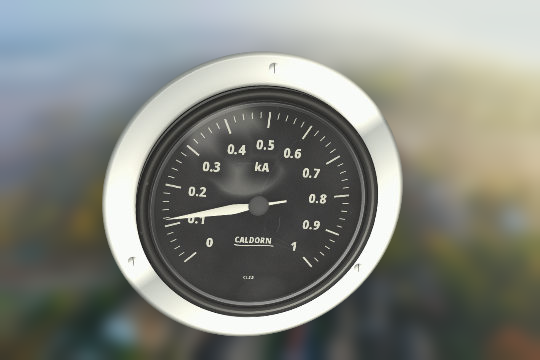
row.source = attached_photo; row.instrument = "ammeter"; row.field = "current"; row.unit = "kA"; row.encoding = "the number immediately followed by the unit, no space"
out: 0.12kA
